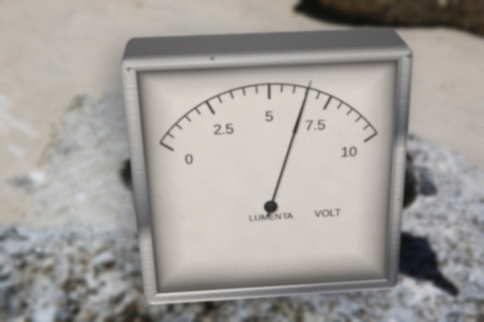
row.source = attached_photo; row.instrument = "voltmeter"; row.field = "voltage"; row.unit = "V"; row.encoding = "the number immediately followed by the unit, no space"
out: 6.5V
